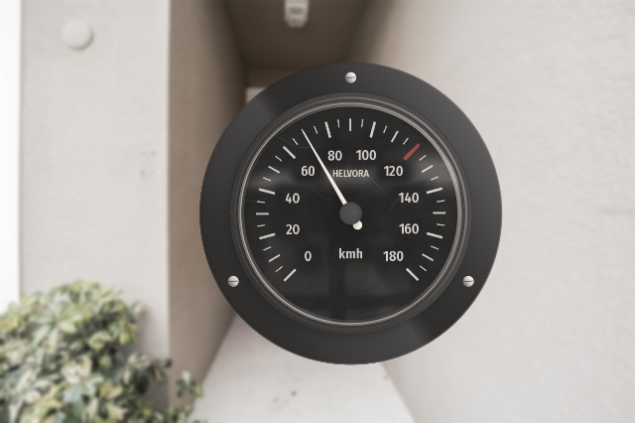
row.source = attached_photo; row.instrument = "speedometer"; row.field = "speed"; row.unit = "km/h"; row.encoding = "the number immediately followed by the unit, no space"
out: 70km/h
